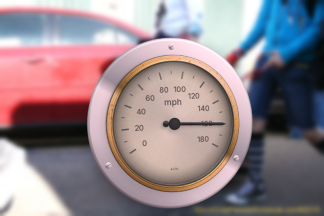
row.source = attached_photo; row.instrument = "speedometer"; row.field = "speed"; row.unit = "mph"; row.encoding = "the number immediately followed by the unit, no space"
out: 160mph
